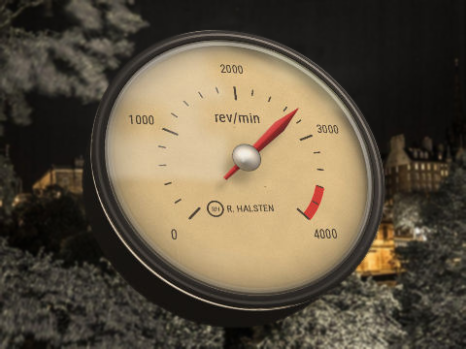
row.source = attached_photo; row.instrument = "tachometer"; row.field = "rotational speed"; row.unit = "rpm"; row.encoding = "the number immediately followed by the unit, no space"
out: 2700rpm
